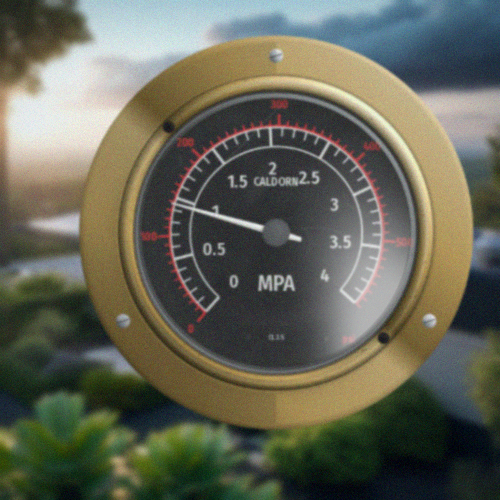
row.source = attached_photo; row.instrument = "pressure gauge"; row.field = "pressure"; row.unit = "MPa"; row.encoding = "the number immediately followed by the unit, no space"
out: 0.95MPa
